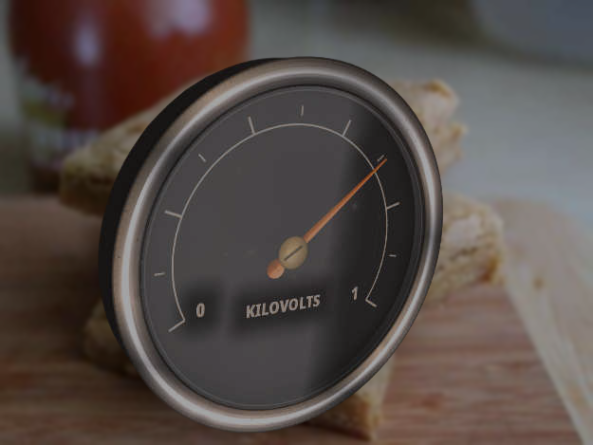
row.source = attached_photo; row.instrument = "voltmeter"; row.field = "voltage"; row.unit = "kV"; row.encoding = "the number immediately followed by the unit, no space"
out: 0.7kV
